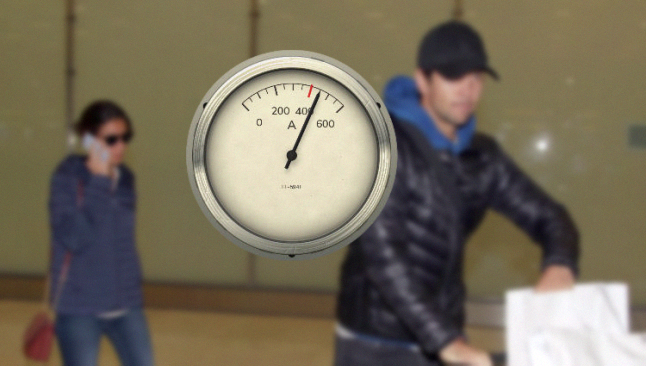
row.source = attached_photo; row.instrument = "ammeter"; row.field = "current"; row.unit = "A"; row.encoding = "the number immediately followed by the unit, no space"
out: 450A
